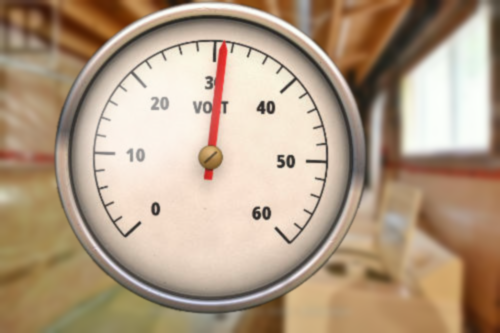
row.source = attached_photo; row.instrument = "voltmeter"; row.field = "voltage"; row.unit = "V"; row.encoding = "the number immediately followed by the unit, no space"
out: 31V
